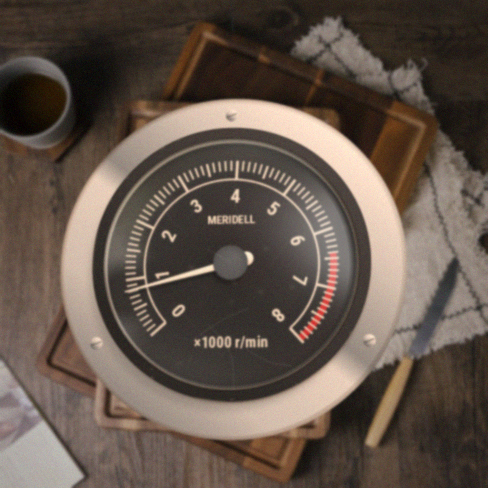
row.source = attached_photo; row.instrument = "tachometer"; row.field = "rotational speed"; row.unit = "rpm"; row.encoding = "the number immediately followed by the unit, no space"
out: 800rpm
